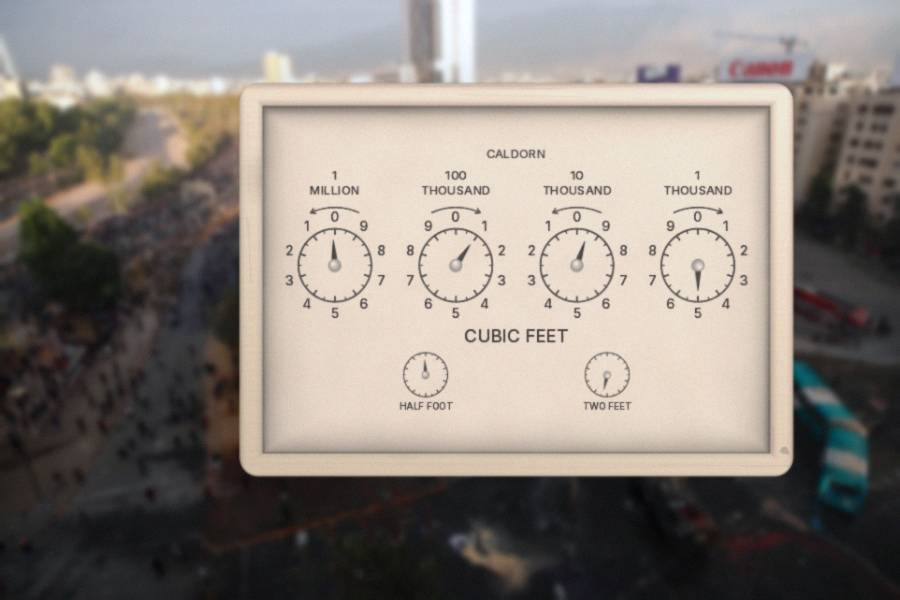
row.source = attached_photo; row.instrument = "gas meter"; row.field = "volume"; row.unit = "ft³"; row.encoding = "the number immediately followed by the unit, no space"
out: 9500ft³
